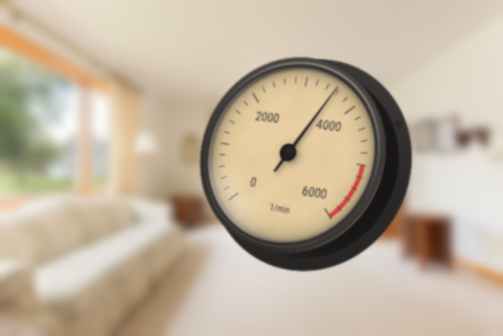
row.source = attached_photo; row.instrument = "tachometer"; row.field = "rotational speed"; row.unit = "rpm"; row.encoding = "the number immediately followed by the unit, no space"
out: 3600rpm
